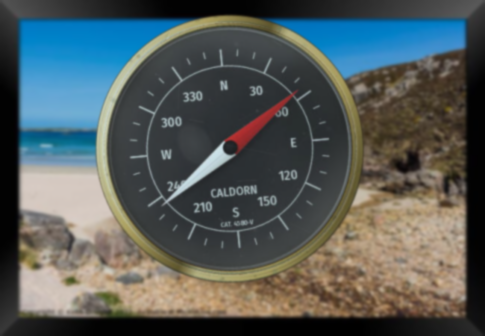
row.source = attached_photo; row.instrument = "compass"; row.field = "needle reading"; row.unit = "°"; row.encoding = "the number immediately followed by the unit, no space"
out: 55°
